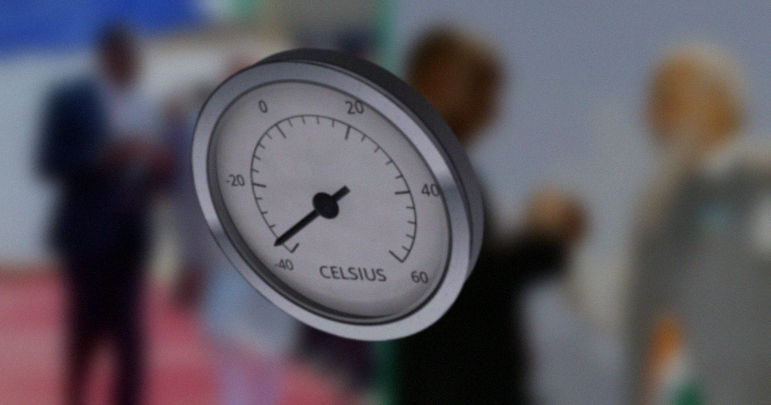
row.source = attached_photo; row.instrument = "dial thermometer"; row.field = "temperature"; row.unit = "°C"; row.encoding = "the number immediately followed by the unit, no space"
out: -36°C
